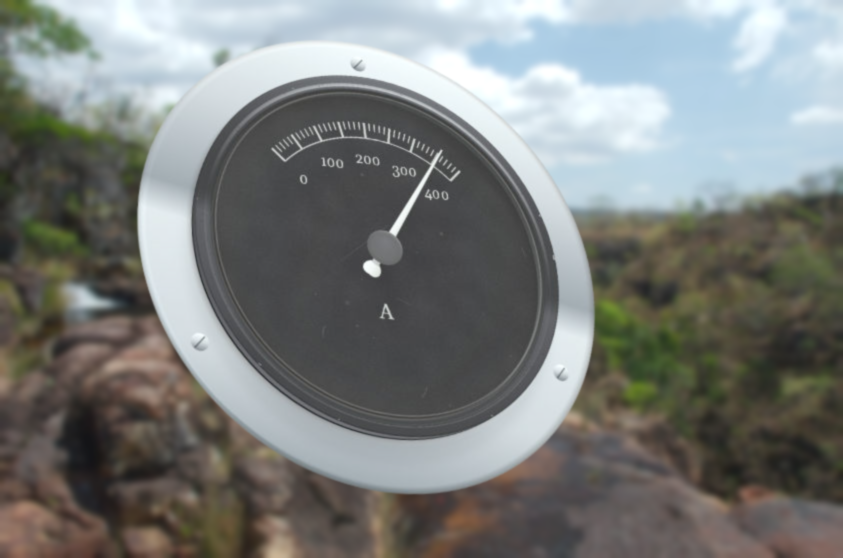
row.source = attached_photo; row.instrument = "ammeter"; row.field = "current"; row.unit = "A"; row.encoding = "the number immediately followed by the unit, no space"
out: 350A
